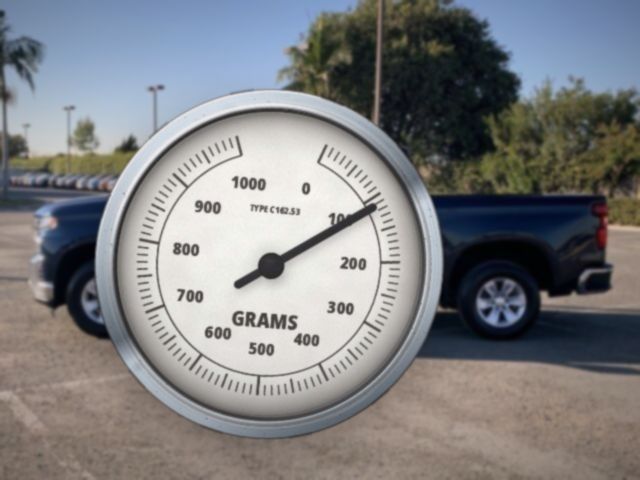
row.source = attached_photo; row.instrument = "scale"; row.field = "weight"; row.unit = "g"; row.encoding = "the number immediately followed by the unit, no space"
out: 110g
